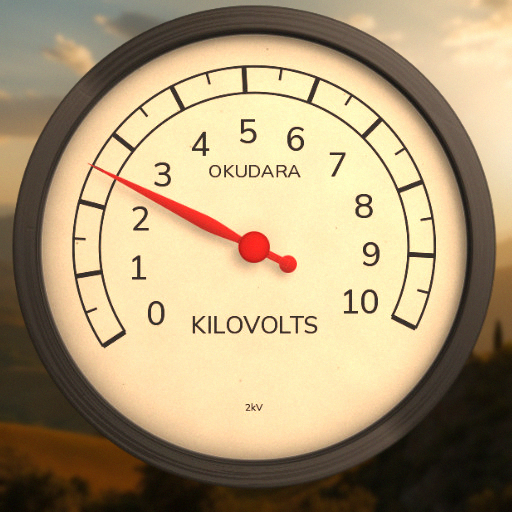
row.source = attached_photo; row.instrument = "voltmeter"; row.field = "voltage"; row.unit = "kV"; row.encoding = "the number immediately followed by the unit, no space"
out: 2.5kV
